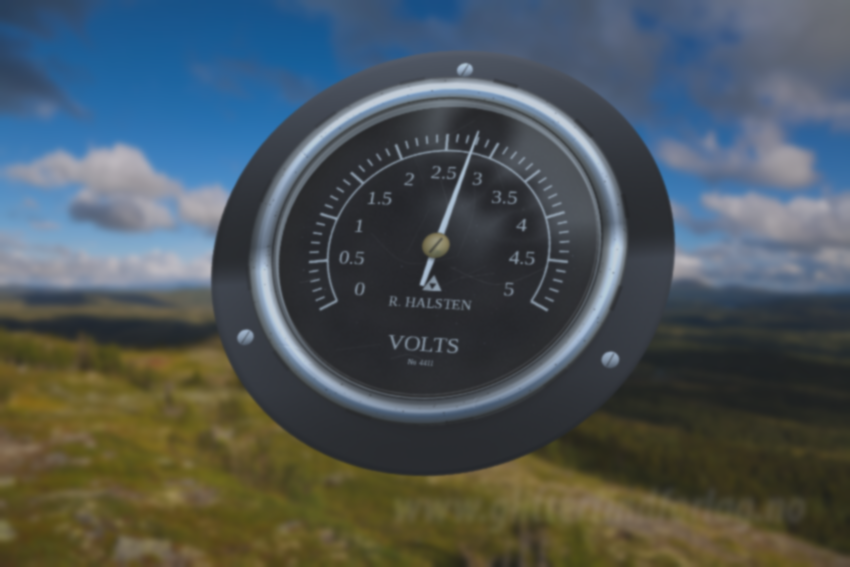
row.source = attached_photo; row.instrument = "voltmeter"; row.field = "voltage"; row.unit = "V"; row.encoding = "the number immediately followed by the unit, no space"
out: 2.8V
